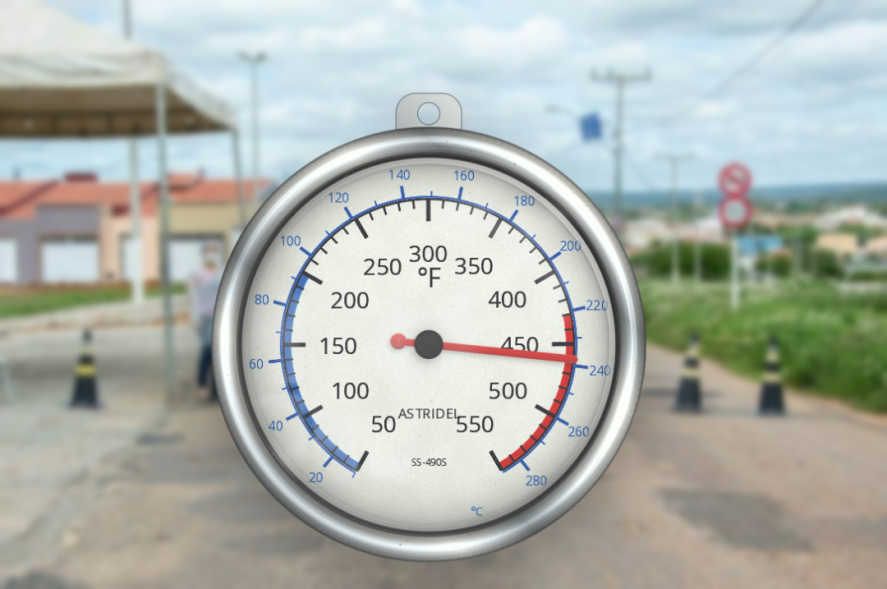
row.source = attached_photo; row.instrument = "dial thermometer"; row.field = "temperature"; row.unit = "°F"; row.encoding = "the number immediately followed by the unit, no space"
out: 460°F
